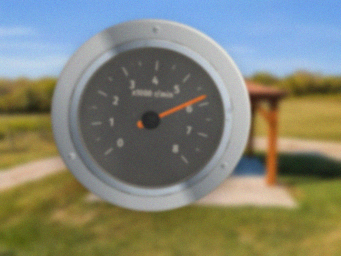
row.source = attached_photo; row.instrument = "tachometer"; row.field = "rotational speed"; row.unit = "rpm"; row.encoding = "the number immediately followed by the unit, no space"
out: 5750rpm
